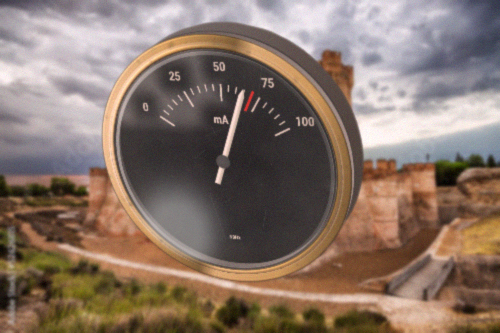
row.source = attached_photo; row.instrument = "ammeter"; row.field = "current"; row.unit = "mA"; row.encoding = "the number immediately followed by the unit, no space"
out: 65mA
